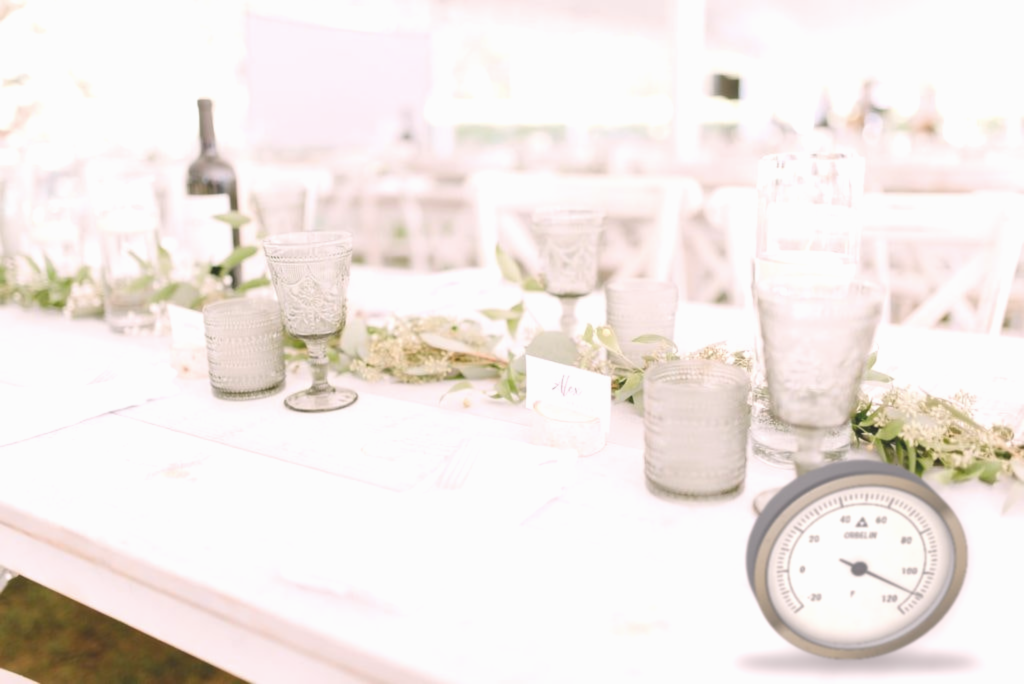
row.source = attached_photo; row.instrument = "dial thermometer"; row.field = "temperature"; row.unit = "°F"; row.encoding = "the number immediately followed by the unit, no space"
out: 110°F
